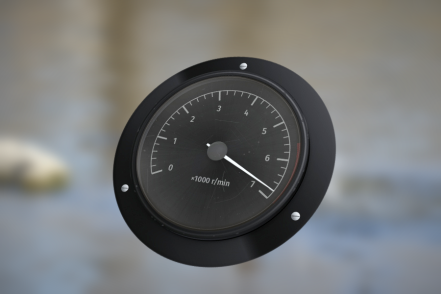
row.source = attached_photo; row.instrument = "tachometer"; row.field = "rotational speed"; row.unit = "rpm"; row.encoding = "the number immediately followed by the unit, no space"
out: 6800rpm
